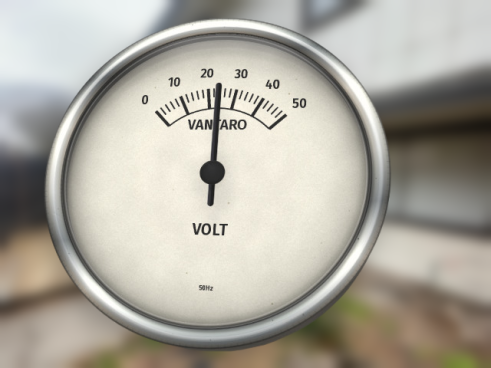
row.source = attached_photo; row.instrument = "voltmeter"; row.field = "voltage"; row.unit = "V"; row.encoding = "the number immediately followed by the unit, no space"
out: 24V
